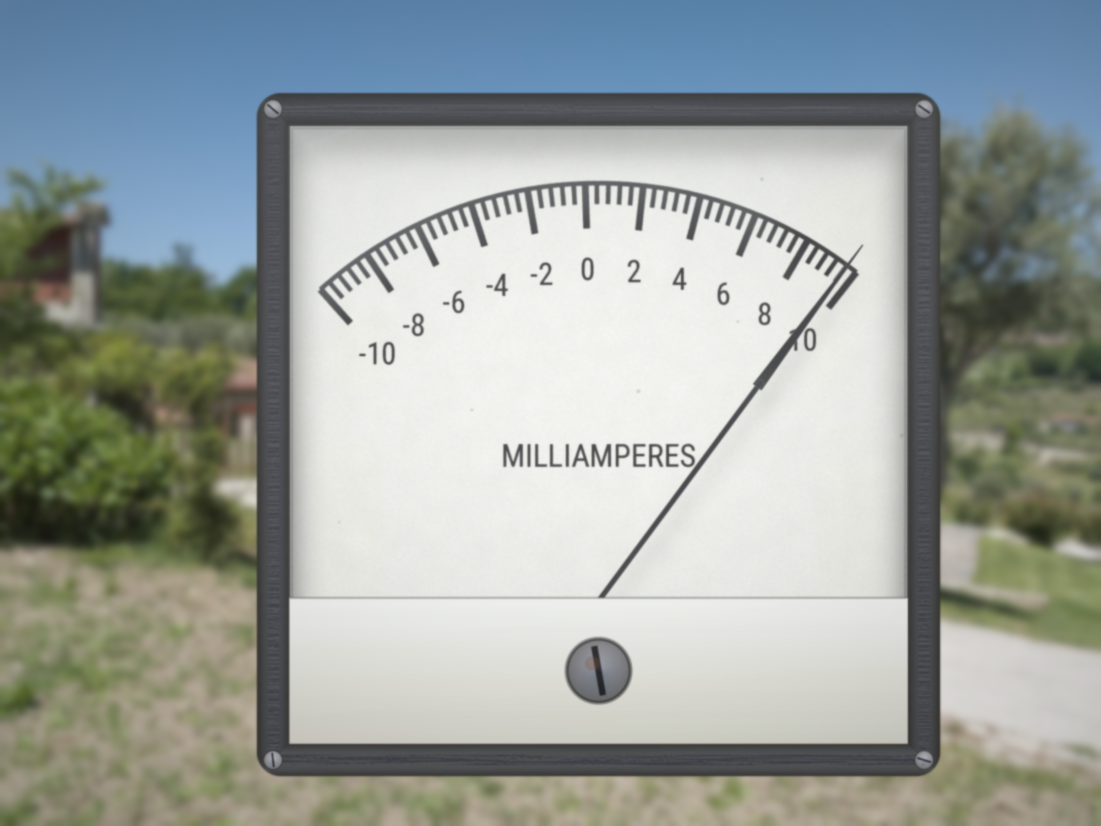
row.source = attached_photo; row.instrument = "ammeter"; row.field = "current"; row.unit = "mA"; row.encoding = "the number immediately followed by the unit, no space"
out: 9.6mA
